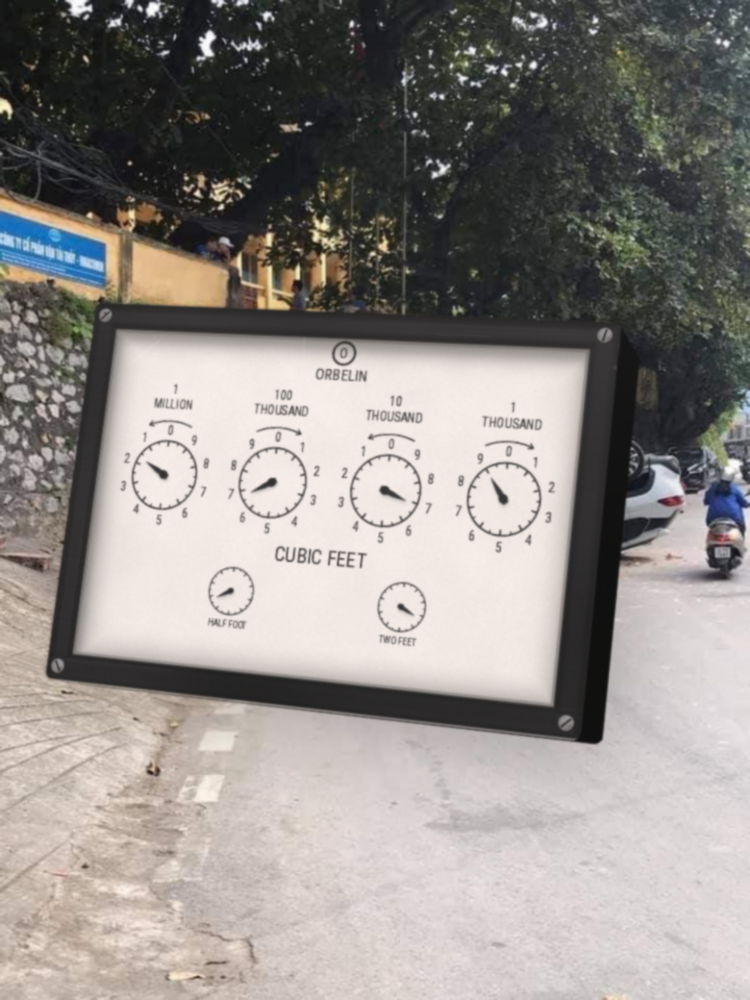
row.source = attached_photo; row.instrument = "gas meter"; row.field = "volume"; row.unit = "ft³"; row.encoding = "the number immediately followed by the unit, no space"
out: 166900ft³
